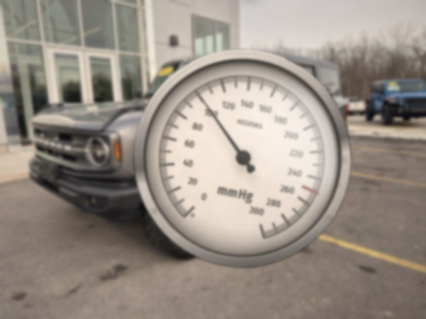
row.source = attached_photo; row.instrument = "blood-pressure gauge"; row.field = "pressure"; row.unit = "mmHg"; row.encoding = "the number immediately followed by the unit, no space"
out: 100mmHg
